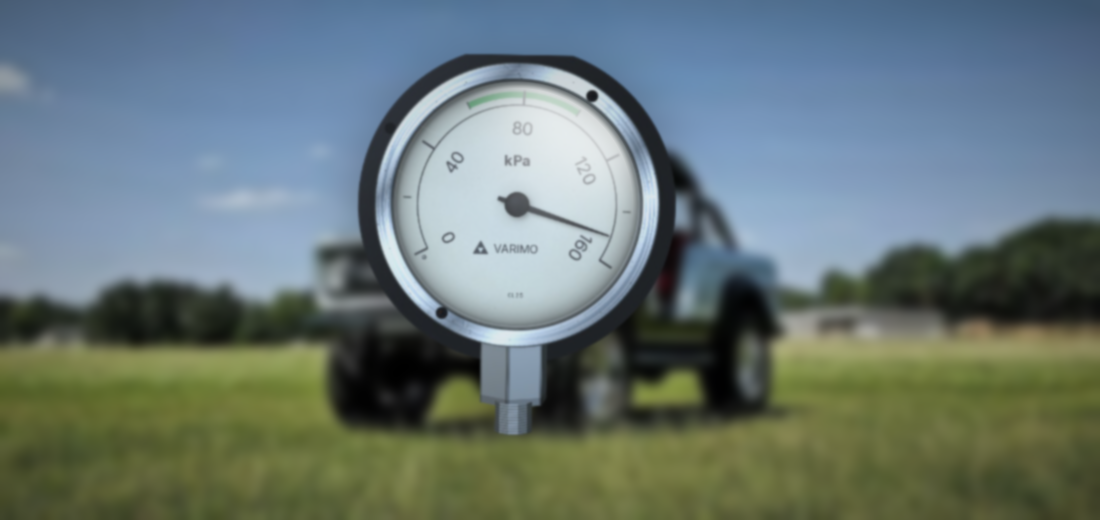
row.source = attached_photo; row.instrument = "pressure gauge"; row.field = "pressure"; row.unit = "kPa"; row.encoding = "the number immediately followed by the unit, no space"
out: 150kPa
